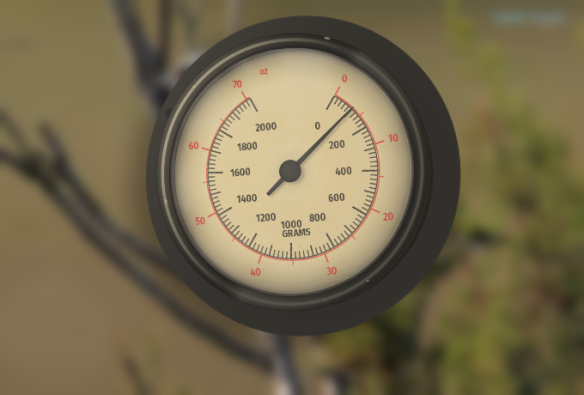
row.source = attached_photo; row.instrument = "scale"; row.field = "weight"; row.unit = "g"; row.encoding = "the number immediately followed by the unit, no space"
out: 100g
